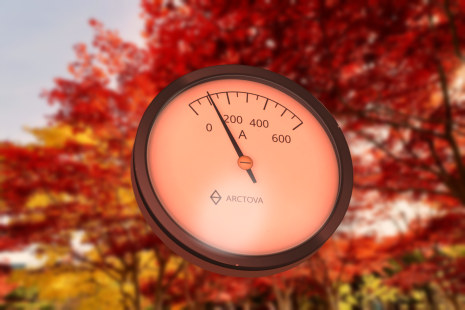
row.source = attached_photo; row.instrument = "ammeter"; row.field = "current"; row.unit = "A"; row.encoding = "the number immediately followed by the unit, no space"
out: 100A
